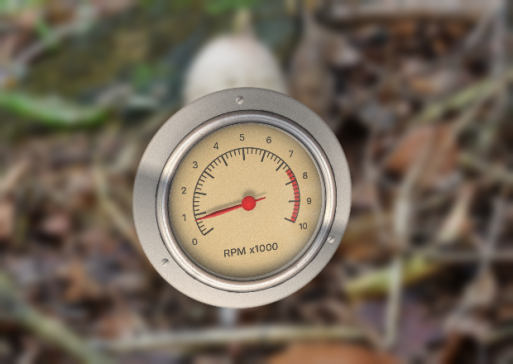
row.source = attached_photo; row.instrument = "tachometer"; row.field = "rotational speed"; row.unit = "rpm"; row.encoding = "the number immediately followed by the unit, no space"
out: 800rpm
